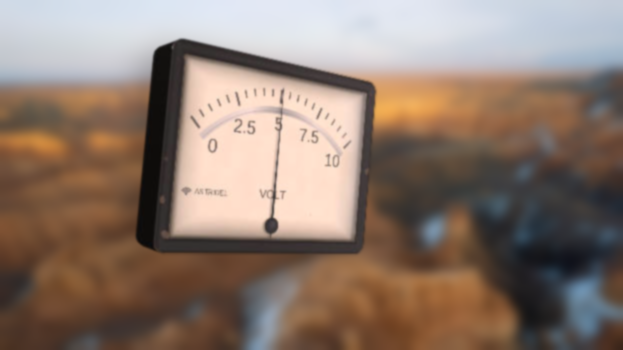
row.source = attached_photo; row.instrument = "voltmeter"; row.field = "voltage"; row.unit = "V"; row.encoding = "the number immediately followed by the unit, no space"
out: 5V
